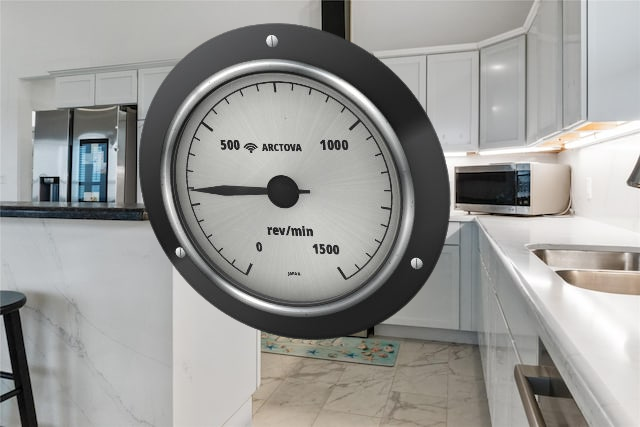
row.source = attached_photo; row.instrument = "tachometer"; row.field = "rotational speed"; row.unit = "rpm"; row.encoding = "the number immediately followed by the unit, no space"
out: 300rpm
